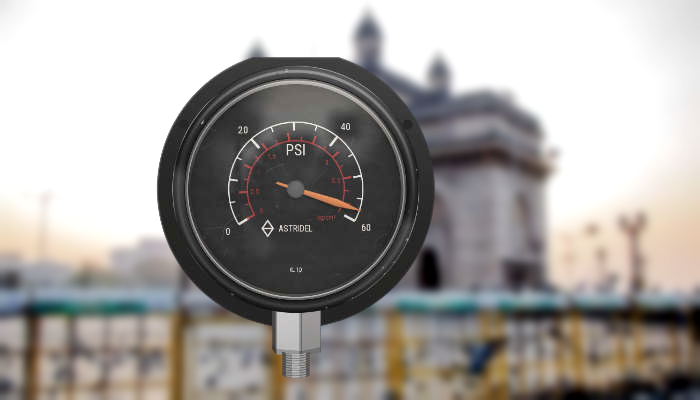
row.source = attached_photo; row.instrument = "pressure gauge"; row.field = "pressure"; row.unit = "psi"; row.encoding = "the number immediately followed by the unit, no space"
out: 57.5psi
